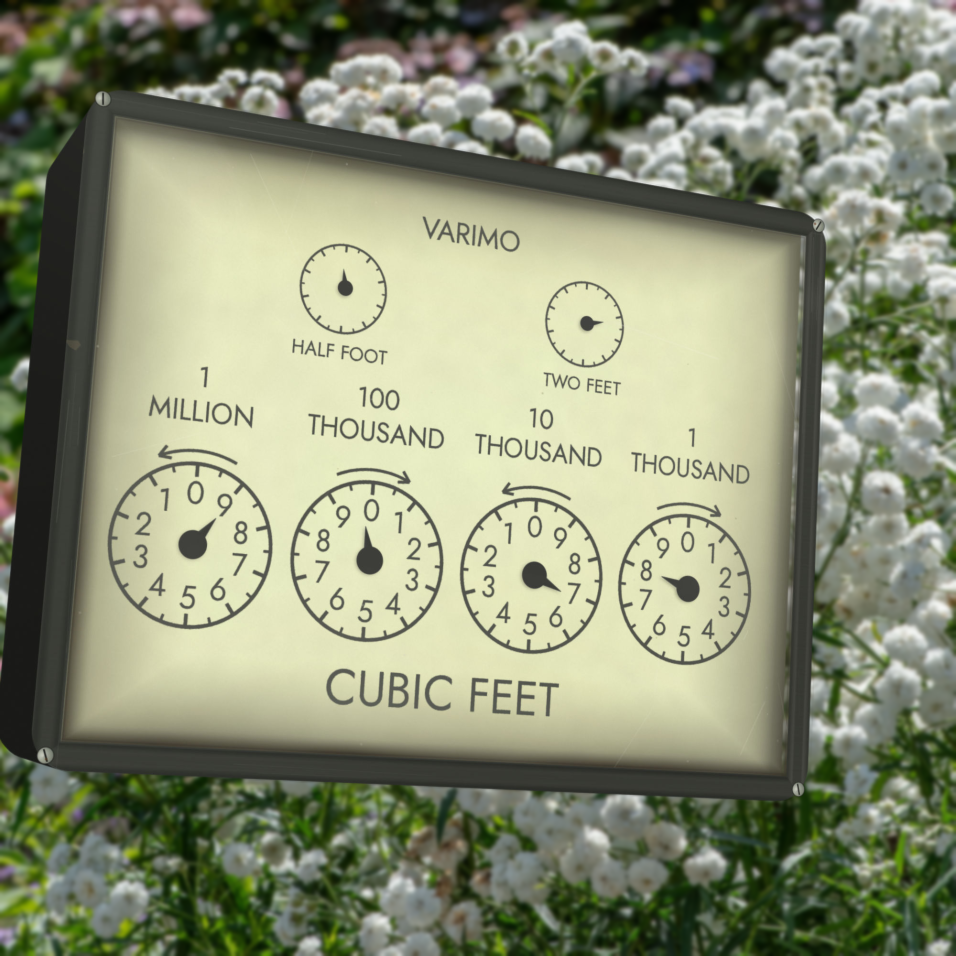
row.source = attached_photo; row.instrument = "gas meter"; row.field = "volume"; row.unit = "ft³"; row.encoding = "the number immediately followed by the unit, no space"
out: 896800ft³
